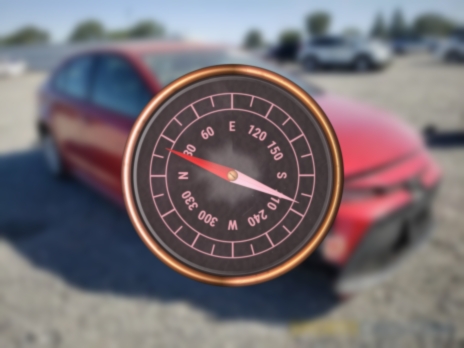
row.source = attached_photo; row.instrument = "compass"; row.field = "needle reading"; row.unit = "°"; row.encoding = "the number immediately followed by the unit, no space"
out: 22.5°
